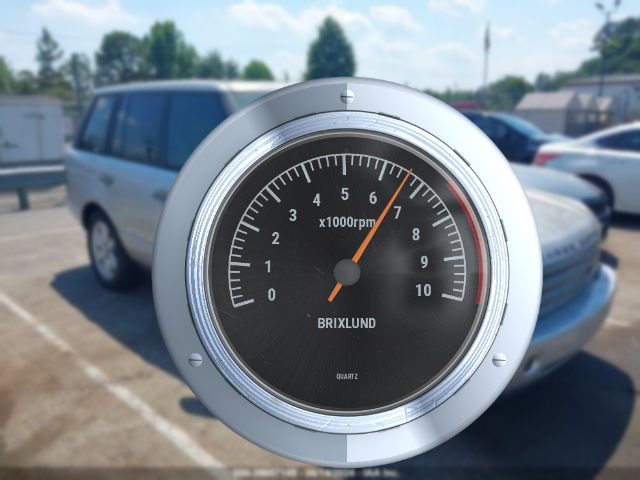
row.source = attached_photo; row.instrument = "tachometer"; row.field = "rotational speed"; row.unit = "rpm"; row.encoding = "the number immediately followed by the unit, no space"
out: 6600rpm
